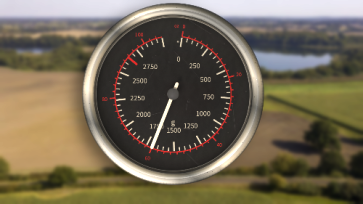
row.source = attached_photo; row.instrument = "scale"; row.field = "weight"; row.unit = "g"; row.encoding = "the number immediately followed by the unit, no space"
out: 1700g
